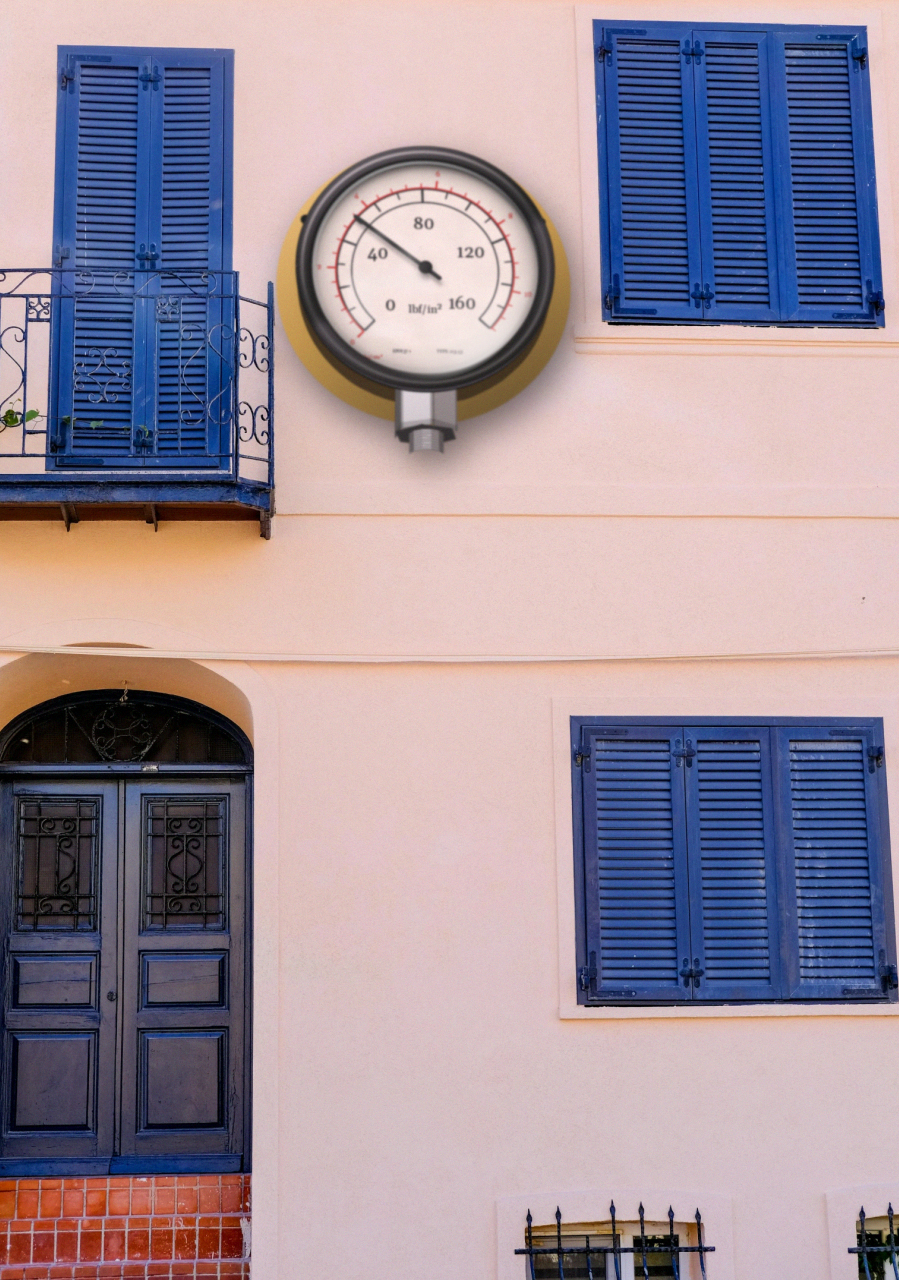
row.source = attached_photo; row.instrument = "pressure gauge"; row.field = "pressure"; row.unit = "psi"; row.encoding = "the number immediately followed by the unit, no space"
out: 50psi
